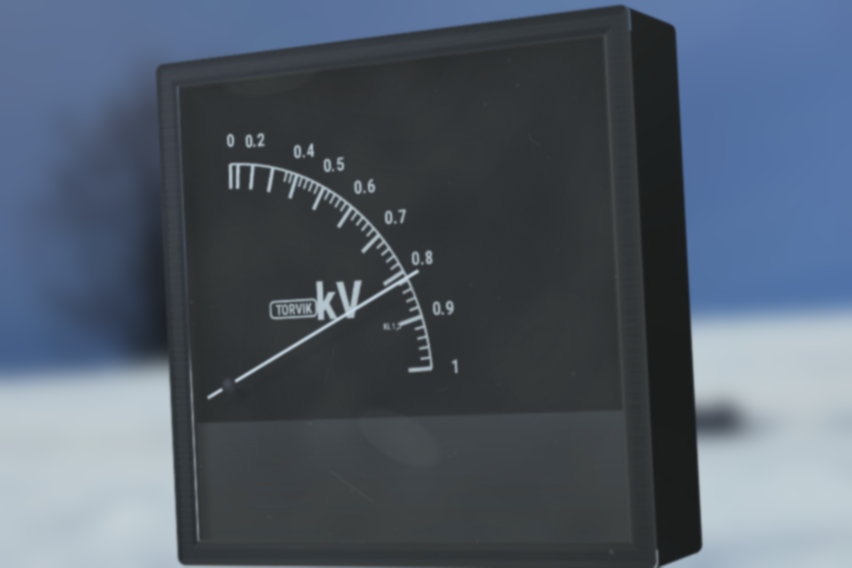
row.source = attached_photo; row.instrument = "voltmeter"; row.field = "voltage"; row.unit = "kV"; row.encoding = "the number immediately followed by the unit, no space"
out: 0.82kV
